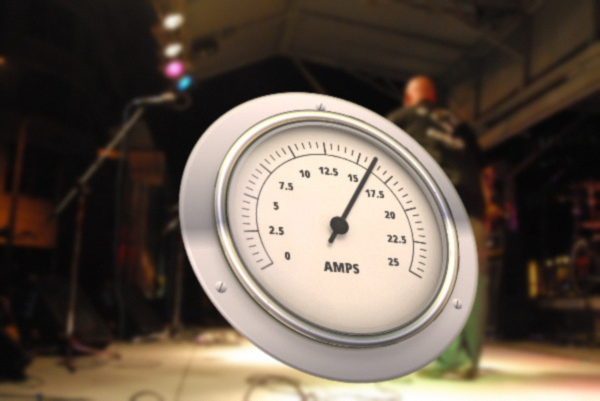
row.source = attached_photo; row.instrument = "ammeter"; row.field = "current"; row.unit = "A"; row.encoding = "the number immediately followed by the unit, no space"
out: 16A
